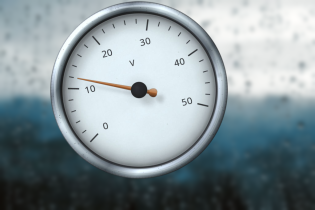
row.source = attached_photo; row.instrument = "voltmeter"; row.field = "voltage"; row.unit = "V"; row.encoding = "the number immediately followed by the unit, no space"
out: 12V
